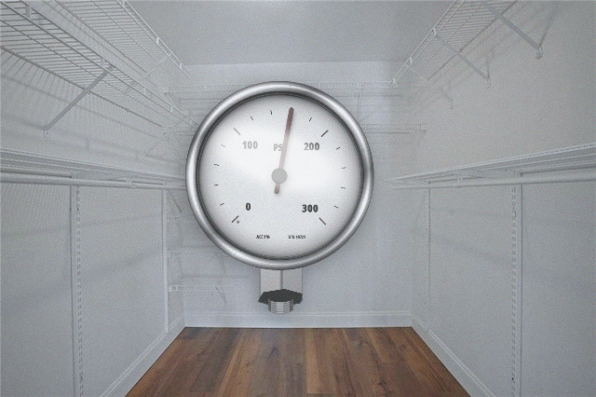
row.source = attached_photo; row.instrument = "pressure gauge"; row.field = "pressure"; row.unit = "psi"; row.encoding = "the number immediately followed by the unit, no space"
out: 160psi
